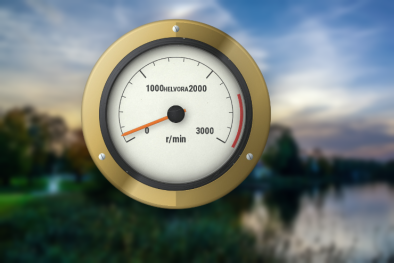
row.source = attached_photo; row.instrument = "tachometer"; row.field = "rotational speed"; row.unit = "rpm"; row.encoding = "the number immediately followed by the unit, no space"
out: 100rpm
